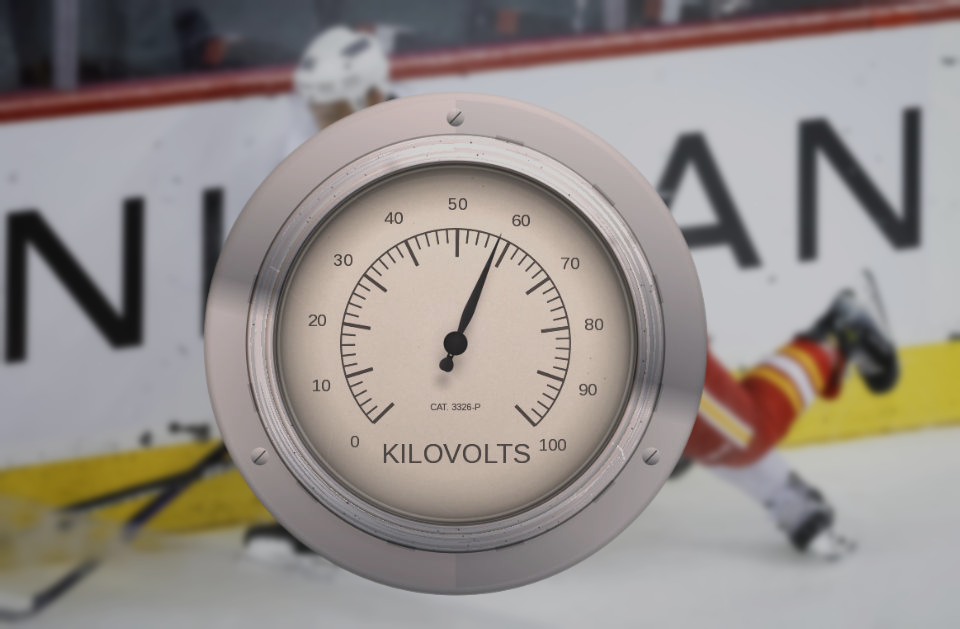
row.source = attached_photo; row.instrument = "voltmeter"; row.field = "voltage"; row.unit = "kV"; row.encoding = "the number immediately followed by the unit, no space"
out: 58kV
